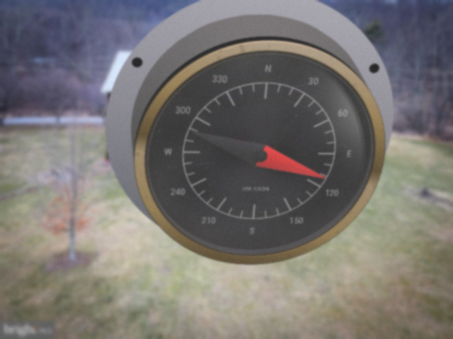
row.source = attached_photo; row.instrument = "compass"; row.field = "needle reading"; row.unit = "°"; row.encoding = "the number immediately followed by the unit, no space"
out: 110°
